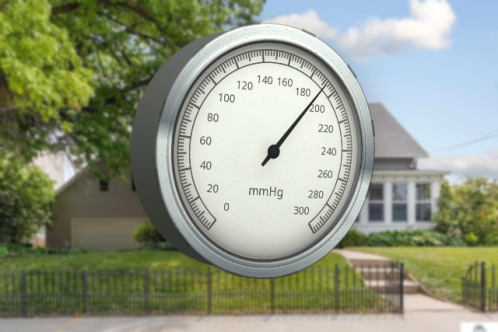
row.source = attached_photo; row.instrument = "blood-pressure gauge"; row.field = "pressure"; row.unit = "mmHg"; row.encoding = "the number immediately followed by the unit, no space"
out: 190mmHg
